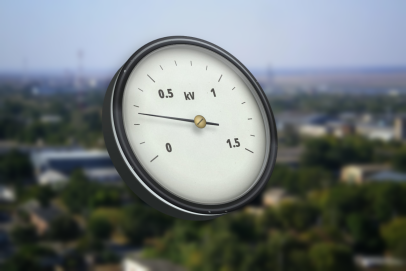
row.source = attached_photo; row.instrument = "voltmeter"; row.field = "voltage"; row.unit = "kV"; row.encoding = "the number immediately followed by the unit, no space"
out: 0.25kV
